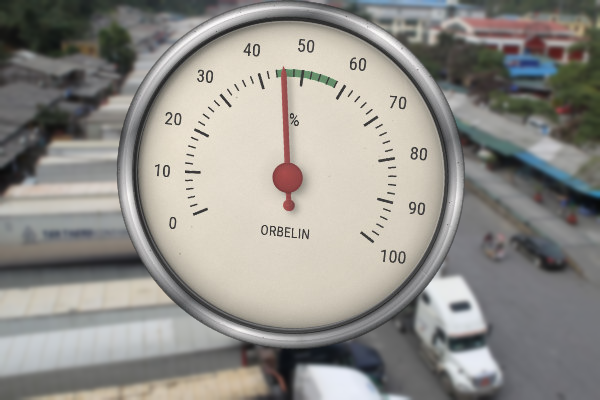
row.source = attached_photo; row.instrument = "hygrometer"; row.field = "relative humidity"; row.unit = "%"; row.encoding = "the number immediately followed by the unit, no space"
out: 46%
